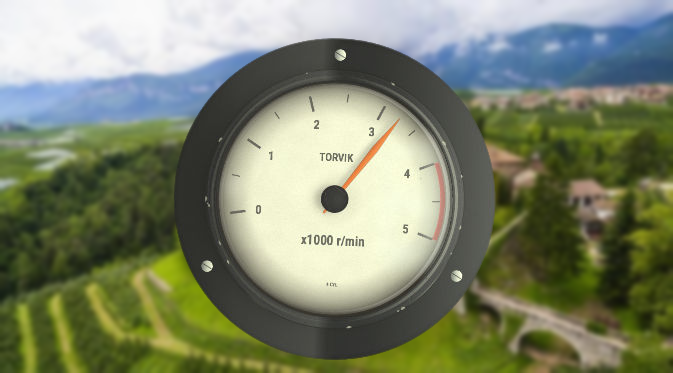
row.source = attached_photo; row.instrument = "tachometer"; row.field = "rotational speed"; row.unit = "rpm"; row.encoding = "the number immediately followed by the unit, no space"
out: 3250rpm
